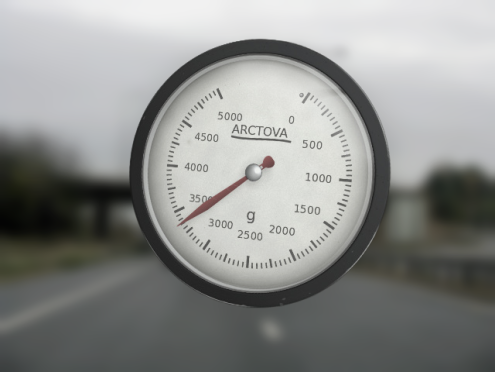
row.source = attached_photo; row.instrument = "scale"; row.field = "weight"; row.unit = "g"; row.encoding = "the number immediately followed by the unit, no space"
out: 3350g
